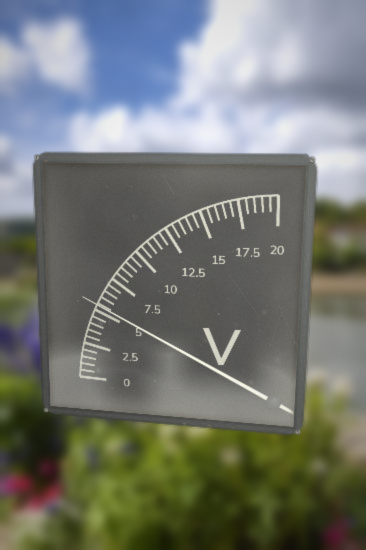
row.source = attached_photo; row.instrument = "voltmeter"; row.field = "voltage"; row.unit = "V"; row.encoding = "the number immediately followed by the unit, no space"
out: 5.5V
